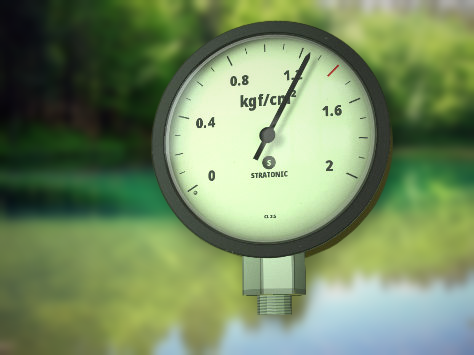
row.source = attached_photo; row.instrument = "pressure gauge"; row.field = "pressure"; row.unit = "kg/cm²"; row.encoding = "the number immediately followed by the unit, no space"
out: 1.25kg/cm²
